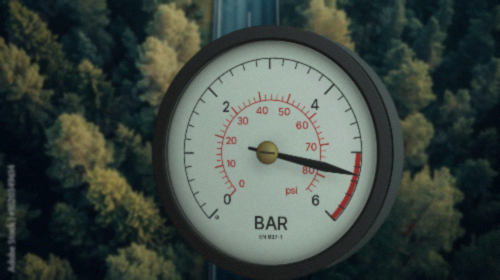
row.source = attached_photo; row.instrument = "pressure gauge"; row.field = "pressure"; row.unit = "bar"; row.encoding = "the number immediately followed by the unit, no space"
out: 5.3bar
